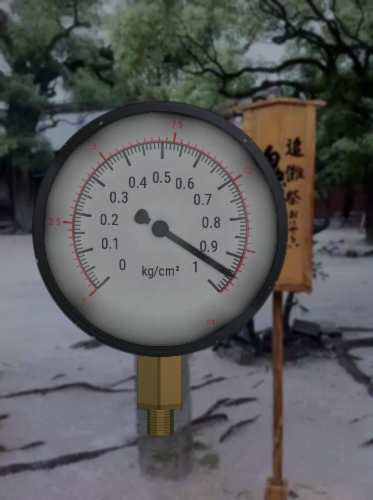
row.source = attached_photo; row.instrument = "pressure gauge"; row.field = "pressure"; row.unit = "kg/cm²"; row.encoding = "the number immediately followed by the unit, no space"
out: 0.95kg/cm²
